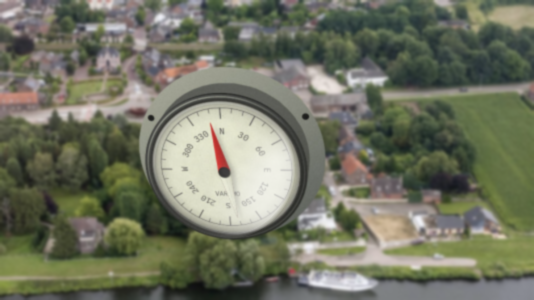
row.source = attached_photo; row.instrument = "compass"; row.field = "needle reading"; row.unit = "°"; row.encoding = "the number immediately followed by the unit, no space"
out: 350°
